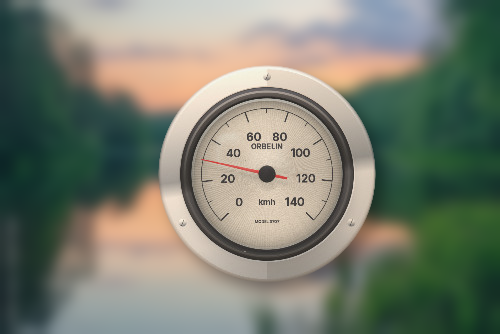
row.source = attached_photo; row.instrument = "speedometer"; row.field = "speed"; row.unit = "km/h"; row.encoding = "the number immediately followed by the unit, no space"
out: 30km/h
